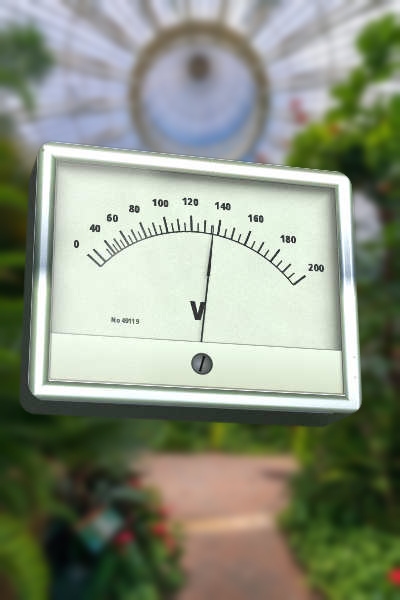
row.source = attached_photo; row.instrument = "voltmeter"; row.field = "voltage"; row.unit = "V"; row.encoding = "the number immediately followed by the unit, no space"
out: 135V
